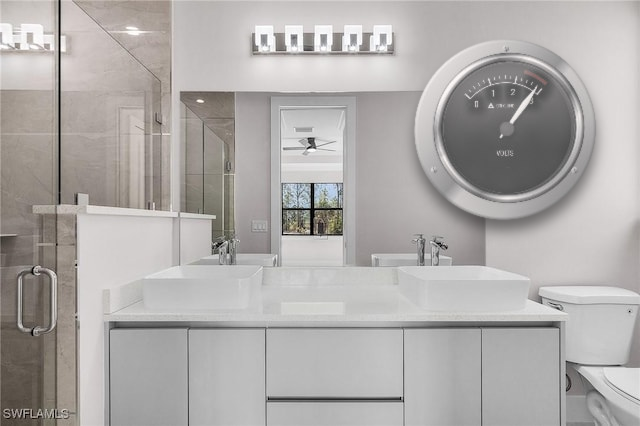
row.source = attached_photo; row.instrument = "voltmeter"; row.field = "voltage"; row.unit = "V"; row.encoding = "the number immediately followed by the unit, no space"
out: 2.8V
